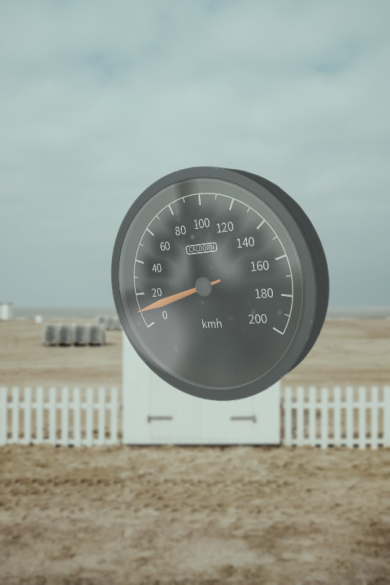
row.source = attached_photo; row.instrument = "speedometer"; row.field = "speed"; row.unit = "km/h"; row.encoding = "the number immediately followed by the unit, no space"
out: 10km/h
